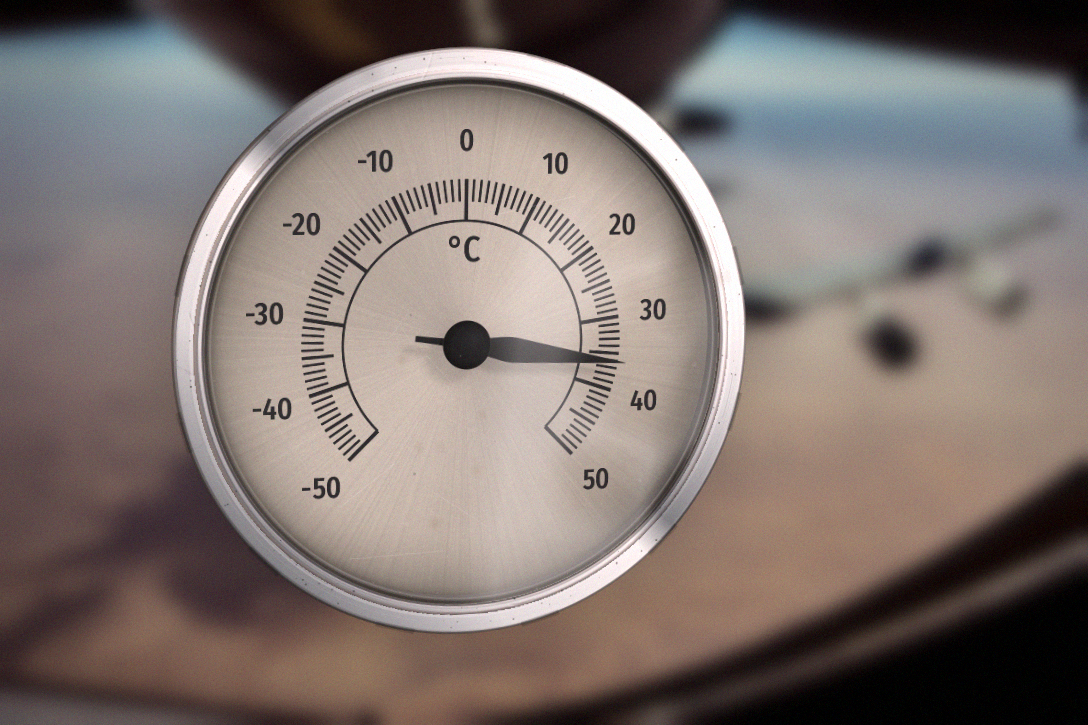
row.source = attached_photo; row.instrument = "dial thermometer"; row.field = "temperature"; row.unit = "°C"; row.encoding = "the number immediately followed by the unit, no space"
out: 36°C
